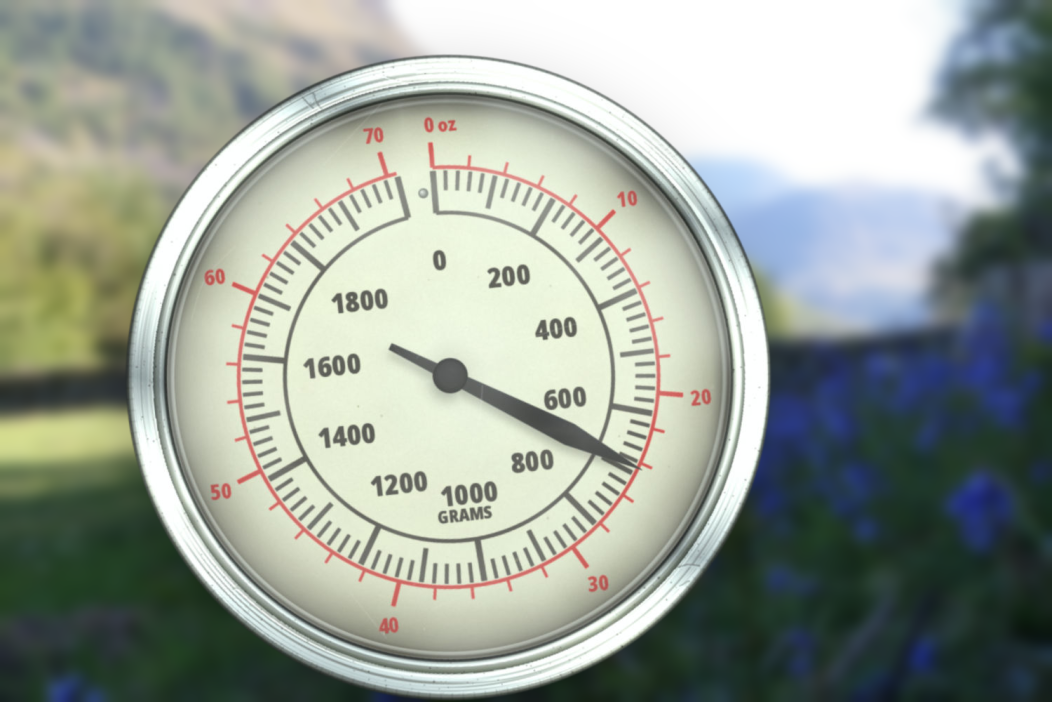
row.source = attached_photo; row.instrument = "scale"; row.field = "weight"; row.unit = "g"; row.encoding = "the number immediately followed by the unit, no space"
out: 690g
